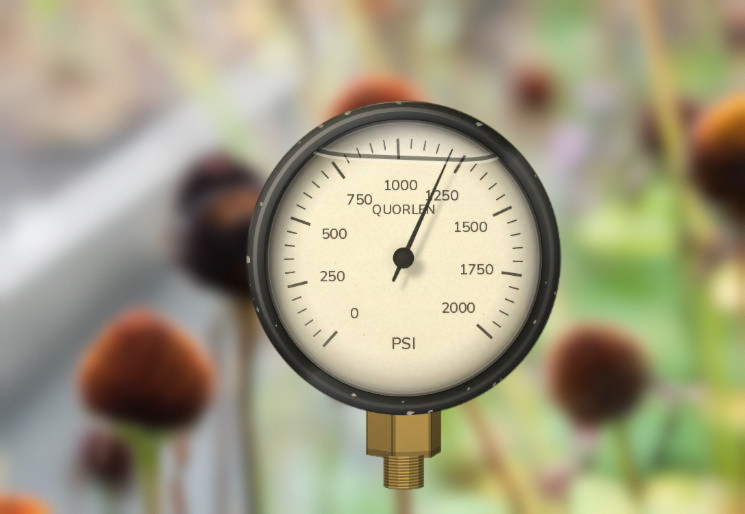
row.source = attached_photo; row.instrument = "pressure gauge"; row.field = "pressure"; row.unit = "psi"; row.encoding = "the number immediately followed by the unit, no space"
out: 1200psi
